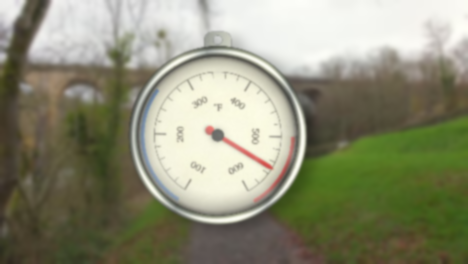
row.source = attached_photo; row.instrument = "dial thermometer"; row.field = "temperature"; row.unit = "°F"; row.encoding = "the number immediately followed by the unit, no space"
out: 550°F
